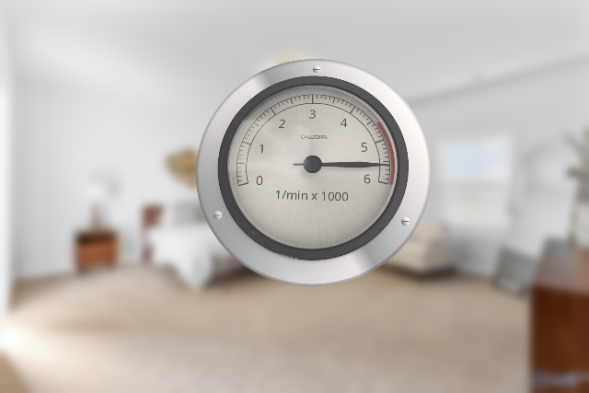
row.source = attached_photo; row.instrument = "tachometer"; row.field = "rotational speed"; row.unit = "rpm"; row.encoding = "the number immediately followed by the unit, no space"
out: 5600rpm
